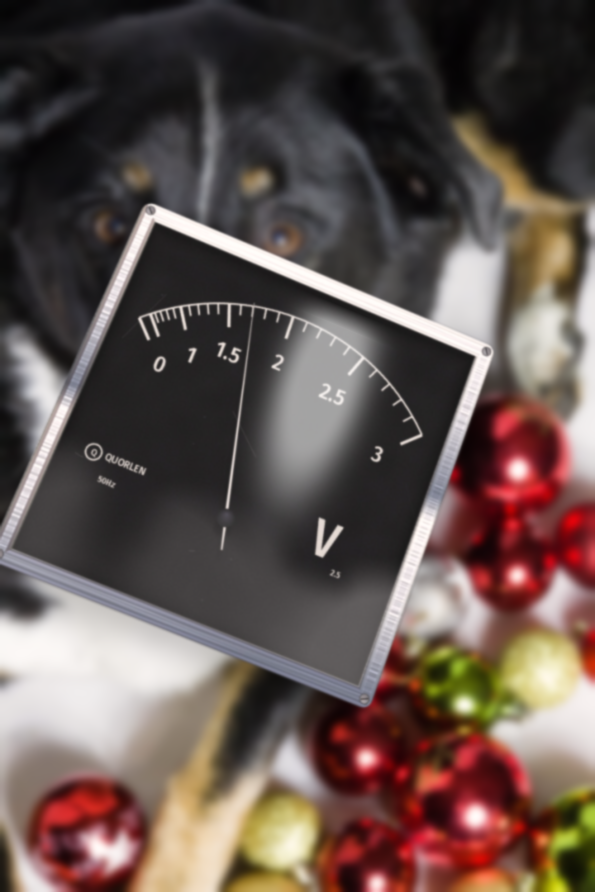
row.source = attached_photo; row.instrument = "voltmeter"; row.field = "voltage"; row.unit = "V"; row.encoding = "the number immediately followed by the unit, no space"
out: 1.7V
